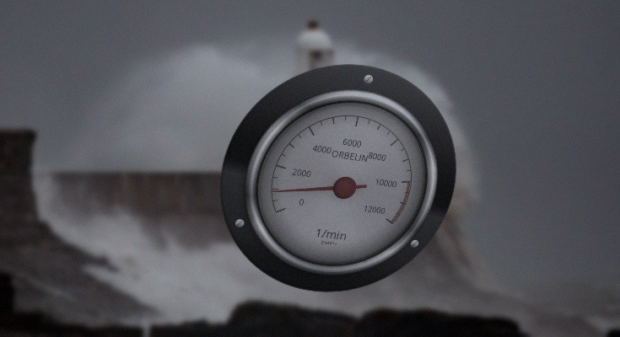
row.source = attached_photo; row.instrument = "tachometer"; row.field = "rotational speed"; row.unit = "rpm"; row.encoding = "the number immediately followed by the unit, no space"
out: 1000rpm
